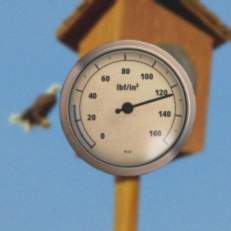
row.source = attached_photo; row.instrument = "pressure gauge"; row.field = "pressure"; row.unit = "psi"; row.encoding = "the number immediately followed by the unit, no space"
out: 125psi
